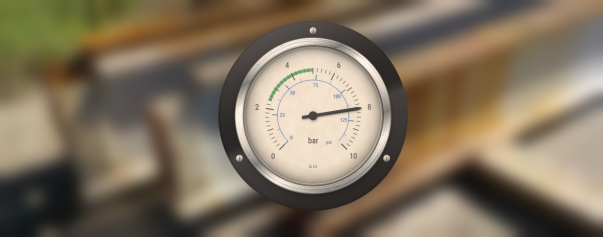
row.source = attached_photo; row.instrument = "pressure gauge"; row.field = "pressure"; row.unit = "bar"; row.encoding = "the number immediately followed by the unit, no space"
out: 8bar
